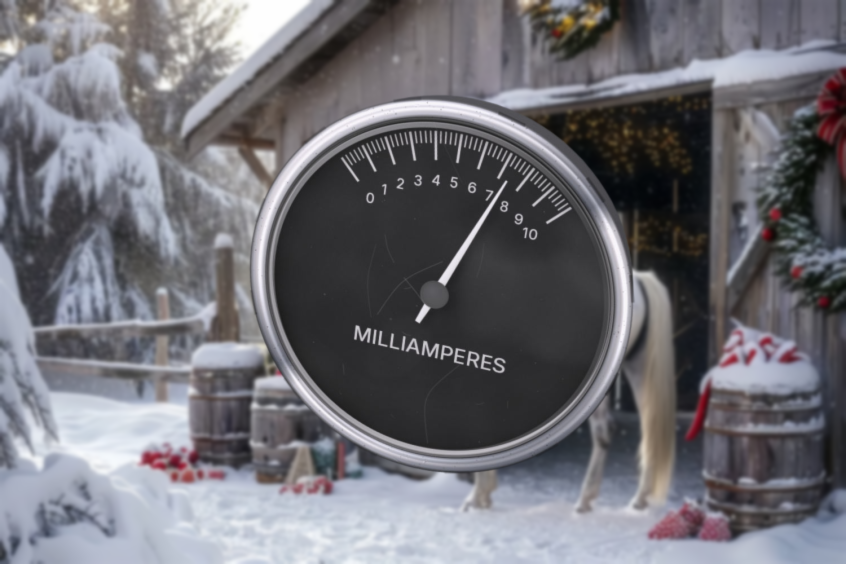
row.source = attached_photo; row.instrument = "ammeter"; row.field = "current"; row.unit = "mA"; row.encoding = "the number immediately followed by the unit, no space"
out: 7.4mA
